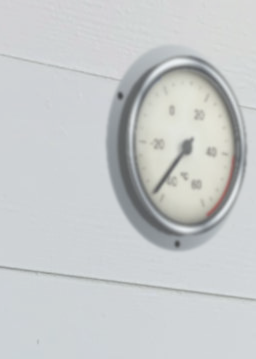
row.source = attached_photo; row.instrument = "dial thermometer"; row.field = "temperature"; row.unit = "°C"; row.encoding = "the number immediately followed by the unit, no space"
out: -36°C
